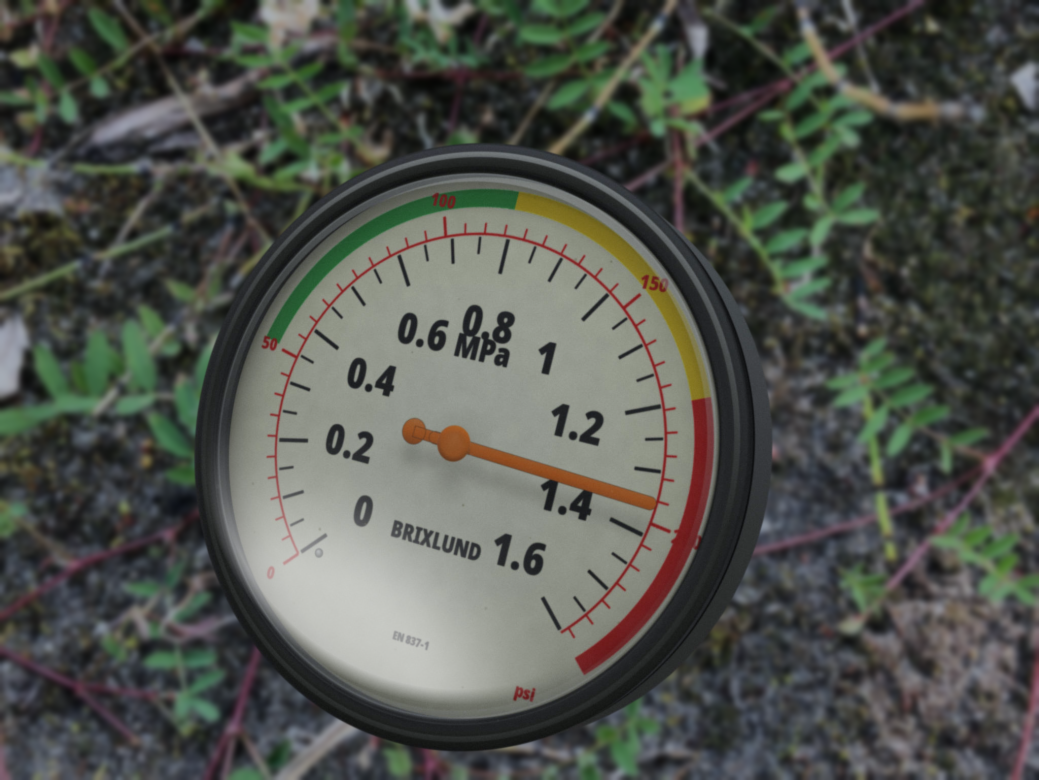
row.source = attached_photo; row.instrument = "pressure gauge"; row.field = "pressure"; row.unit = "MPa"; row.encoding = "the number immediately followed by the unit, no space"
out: 1.35MPa
